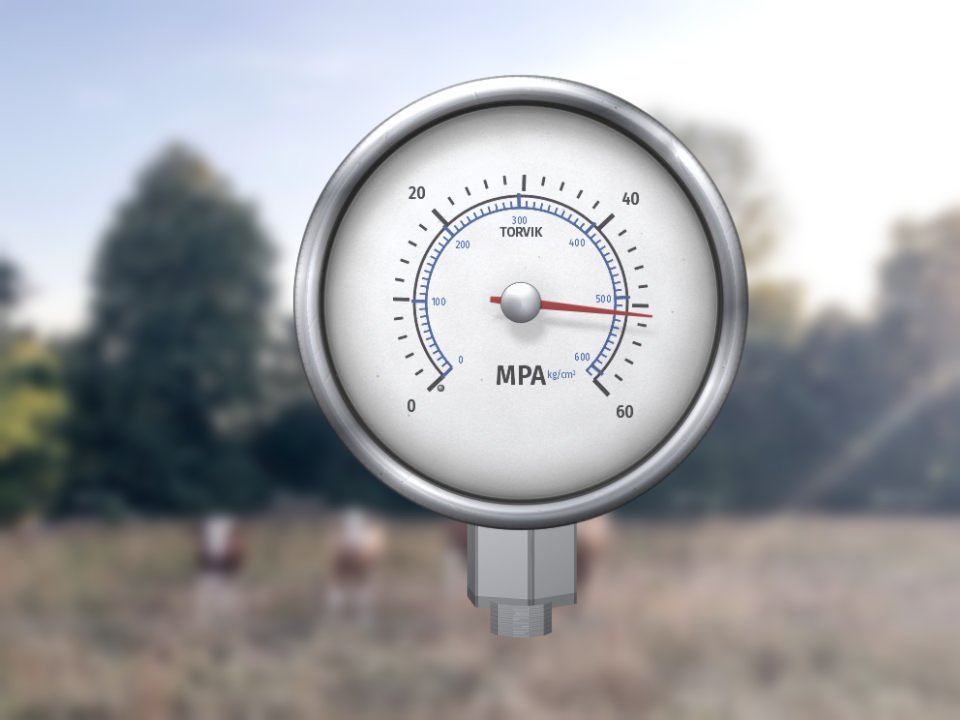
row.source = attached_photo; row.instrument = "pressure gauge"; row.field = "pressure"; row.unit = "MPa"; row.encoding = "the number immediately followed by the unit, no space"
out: 51MPa
